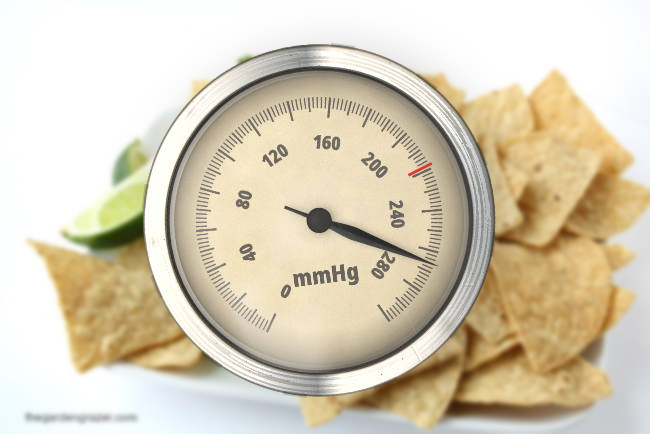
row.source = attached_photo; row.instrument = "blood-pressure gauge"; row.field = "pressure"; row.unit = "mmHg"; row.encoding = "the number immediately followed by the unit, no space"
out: 266mmHg
